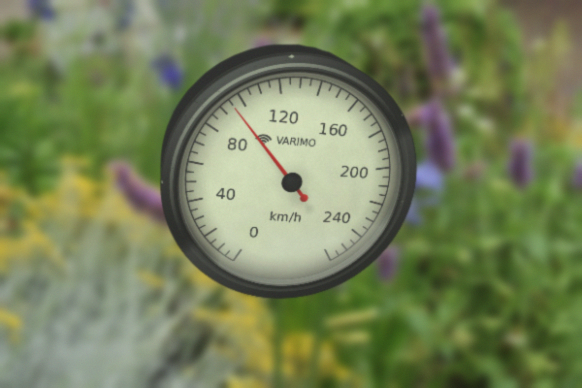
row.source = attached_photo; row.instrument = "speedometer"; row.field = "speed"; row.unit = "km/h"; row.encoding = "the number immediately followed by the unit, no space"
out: 95km/h
